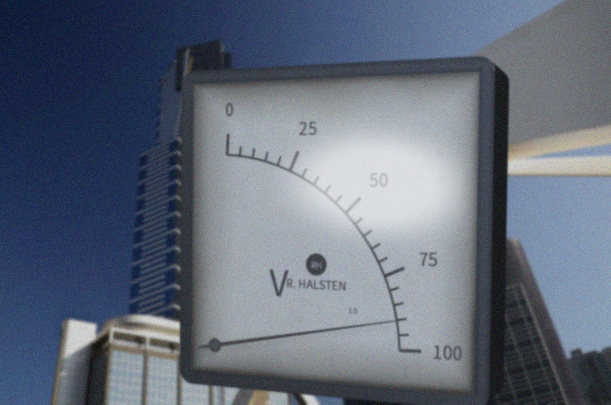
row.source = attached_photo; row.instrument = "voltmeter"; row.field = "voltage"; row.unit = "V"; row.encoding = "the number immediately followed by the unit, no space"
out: 90V
